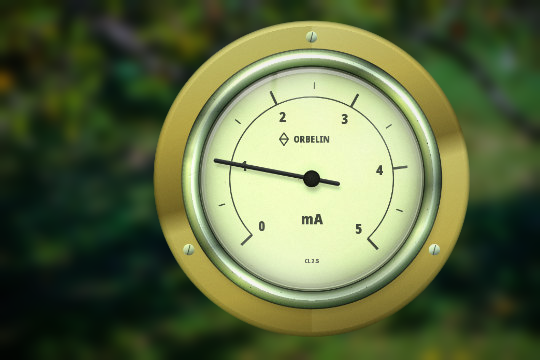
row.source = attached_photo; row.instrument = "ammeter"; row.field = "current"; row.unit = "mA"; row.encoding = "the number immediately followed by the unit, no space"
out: 1mA
